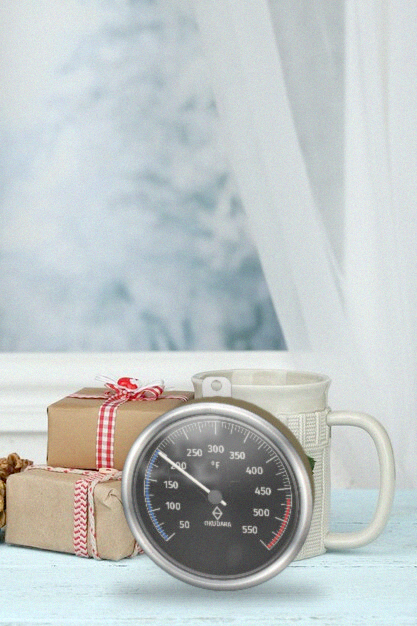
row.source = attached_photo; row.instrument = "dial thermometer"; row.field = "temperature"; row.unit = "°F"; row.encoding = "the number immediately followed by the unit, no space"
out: 200°F
